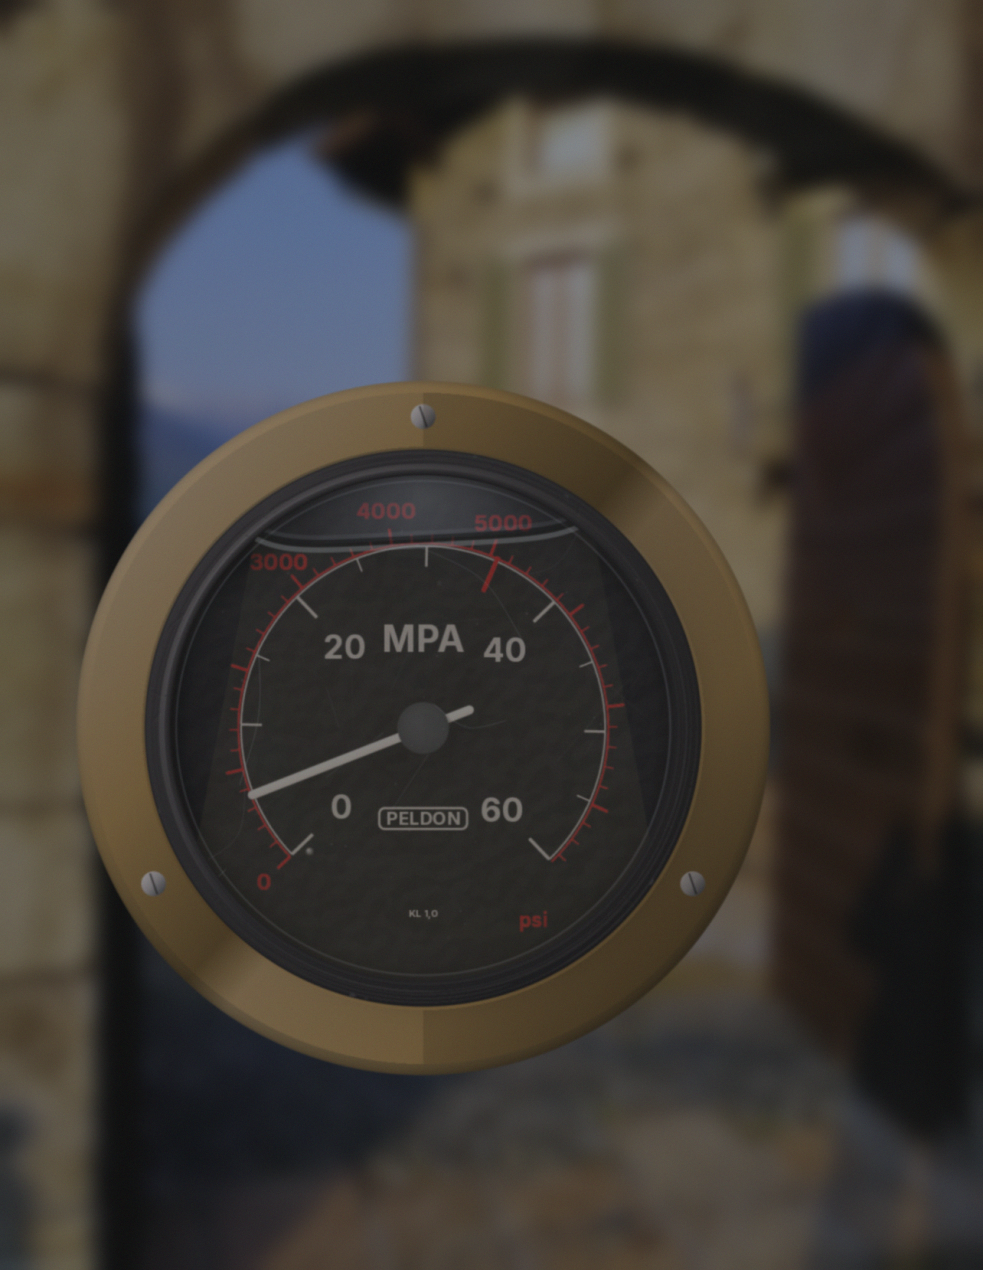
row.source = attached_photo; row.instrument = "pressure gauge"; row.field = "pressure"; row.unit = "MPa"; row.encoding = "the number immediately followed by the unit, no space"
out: 5MPa
